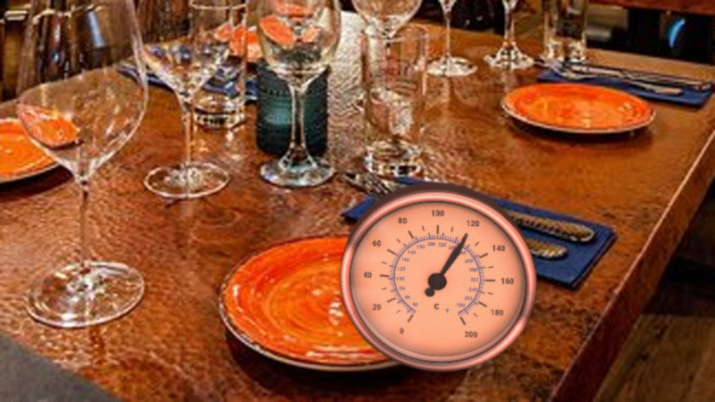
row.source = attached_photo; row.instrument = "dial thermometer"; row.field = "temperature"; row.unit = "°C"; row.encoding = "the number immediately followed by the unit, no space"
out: 120°C
